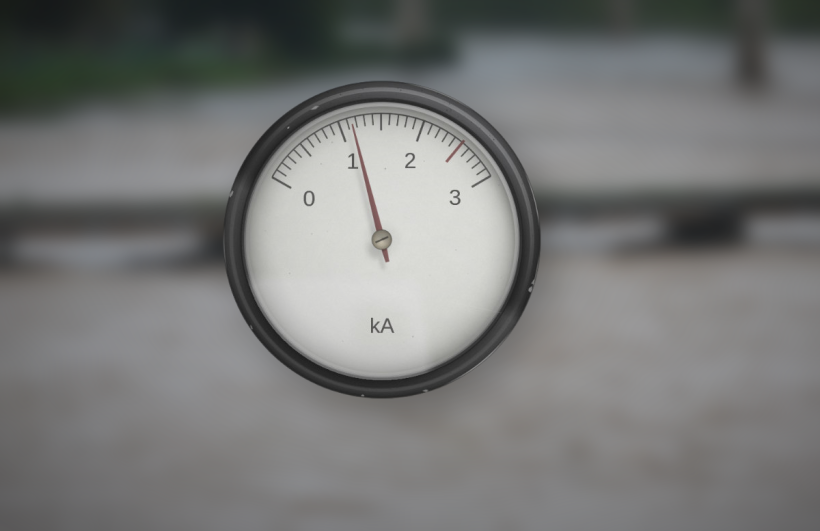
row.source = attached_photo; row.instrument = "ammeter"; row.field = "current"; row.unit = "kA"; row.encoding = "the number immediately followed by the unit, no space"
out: 1.15kA
